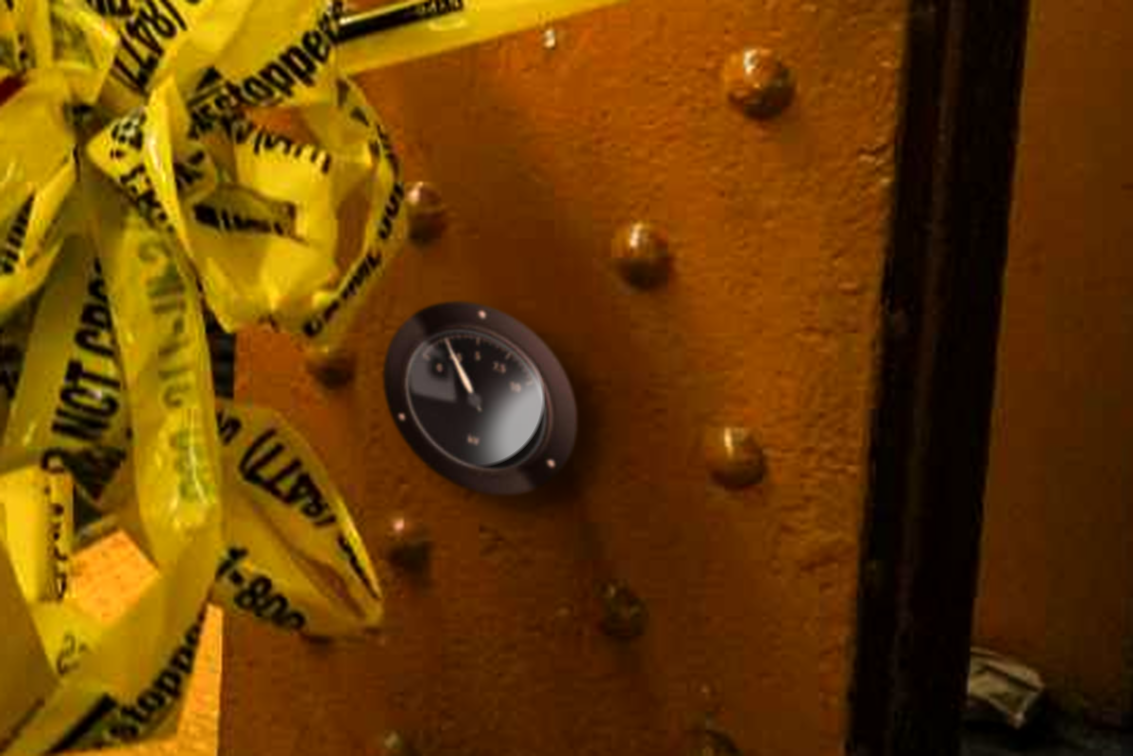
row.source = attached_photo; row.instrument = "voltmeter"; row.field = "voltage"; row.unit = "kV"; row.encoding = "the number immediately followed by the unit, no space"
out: 2.5kV
